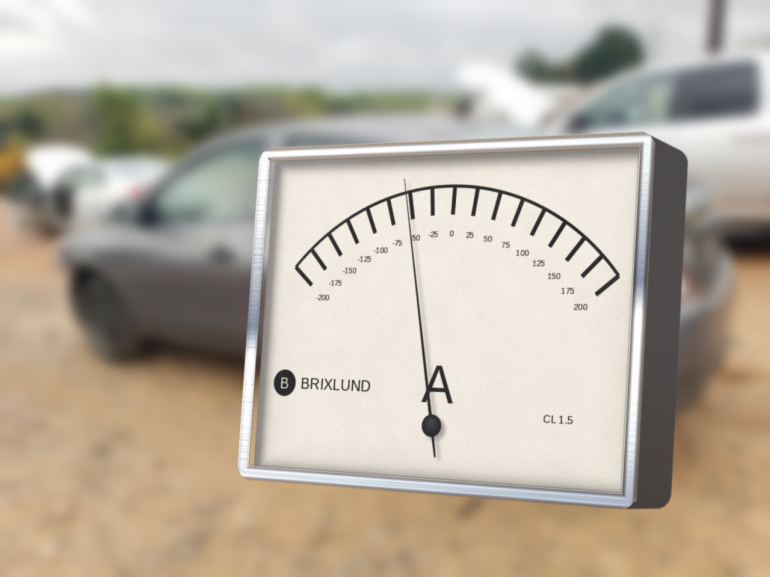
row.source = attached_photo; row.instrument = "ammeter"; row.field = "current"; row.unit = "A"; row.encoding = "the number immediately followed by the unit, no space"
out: -50A
